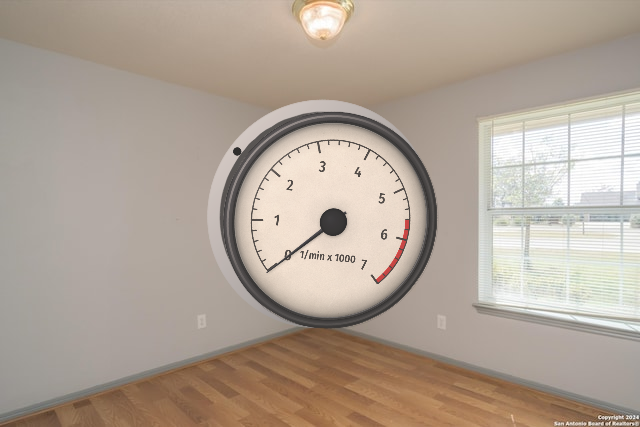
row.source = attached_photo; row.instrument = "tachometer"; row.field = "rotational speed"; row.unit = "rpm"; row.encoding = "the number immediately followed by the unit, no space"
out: 0rpm
